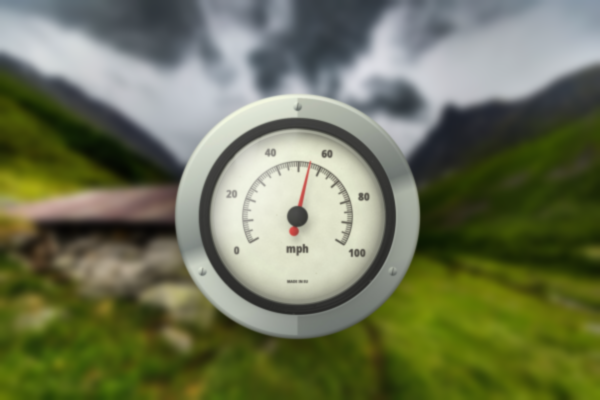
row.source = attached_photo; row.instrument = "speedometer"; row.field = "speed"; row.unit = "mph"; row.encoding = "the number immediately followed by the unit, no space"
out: 55mph
